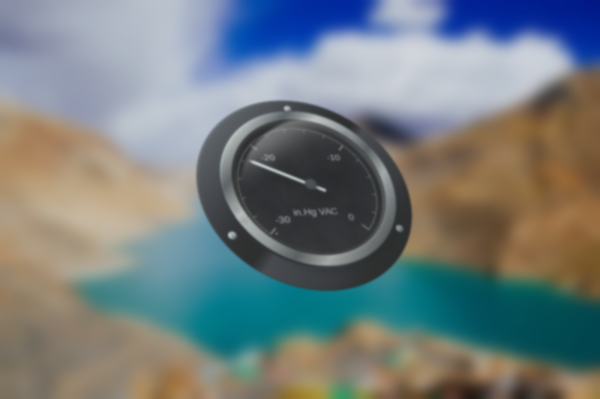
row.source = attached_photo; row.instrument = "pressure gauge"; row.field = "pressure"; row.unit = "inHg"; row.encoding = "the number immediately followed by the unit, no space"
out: -22inHg
